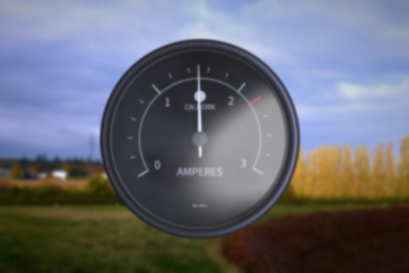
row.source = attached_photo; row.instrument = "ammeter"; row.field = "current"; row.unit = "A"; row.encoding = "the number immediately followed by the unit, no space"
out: 1.5A
